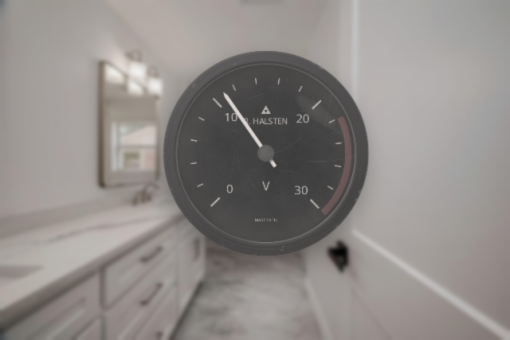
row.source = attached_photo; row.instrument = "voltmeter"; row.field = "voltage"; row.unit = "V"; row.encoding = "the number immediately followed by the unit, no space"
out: 11V
